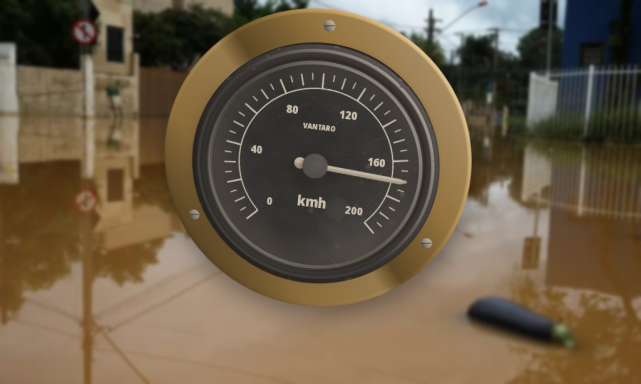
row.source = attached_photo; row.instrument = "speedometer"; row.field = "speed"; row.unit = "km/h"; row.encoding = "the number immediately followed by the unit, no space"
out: 170km/h
